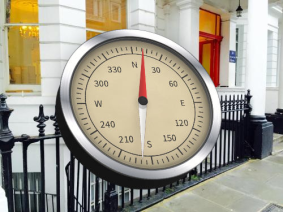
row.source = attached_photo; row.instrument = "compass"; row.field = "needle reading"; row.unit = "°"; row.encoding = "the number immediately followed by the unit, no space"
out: 10°
